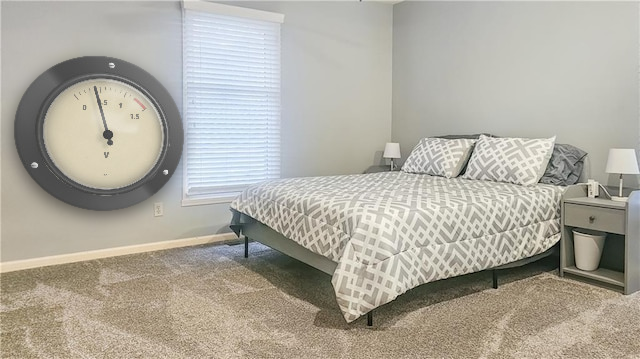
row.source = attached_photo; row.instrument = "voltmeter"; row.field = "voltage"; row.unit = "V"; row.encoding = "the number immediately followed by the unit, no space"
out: 0.4V
